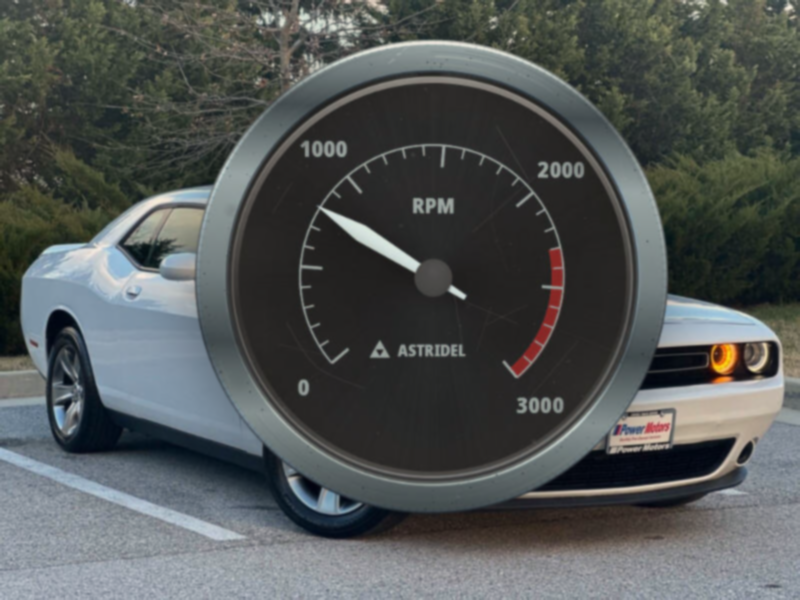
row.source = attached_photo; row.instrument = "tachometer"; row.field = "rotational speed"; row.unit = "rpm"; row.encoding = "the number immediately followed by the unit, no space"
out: 800rpm
